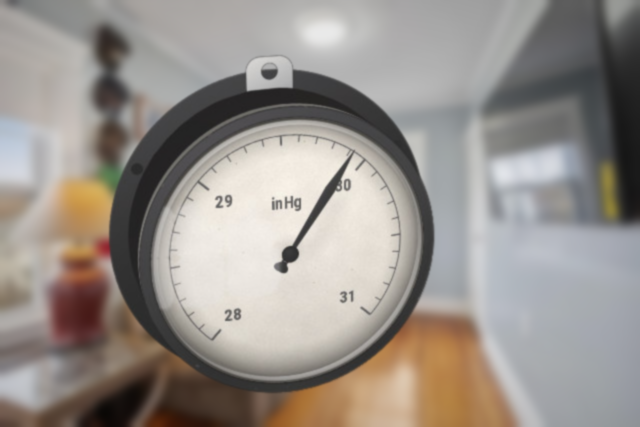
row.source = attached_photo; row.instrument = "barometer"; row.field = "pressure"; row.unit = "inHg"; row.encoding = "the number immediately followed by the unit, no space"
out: 29.9inHg
